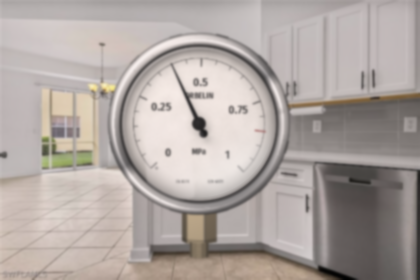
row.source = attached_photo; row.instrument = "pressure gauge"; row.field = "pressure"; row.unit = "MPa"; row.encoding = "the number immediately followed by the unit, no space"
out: 0.4MPa
